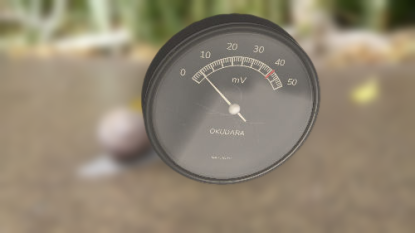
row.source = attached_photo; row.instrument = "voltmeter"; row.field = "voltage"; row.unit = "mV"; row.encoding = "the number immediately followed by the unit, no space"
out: 5mV
